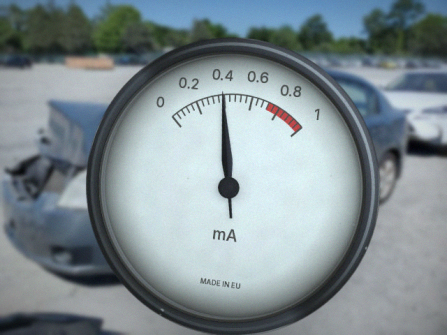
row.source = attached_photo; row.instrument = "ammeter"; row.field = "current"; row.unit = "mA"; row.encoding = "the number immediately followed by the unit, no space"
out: 0.4mA
